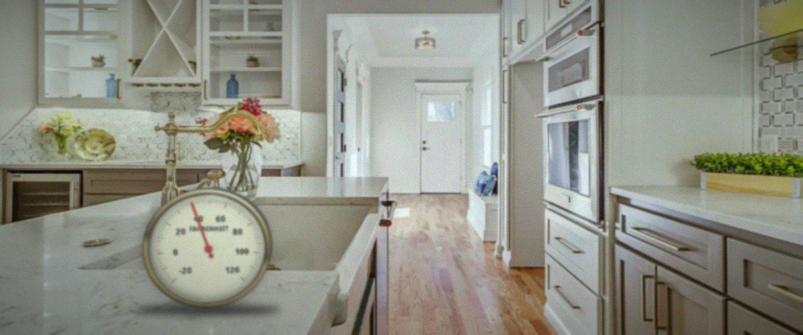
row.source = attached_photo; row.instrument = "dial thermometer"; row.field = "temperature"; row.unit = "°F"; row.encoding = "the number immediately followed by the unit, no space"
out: 40°F
